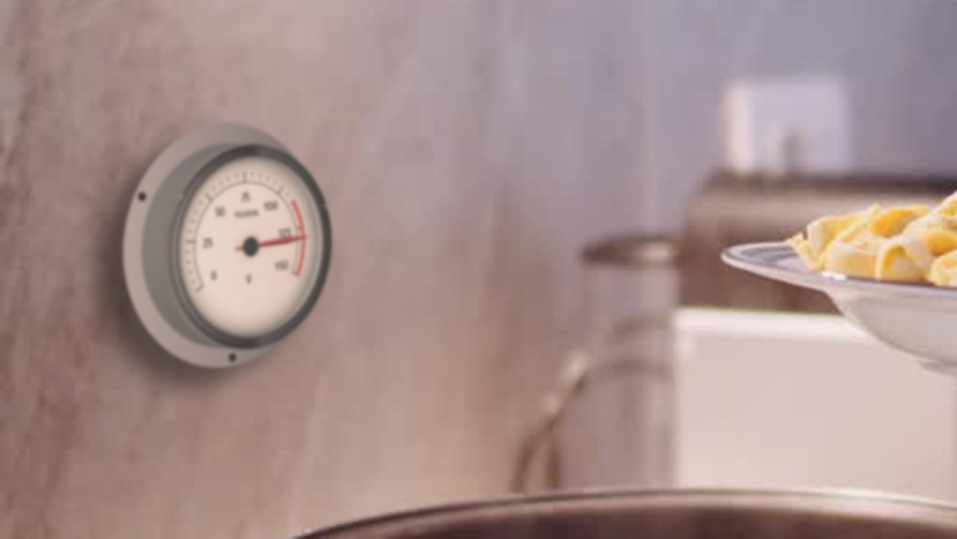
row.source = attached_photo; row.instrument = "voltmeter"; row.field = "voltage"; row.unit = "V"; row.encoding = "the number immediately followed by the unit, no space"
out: 130V
